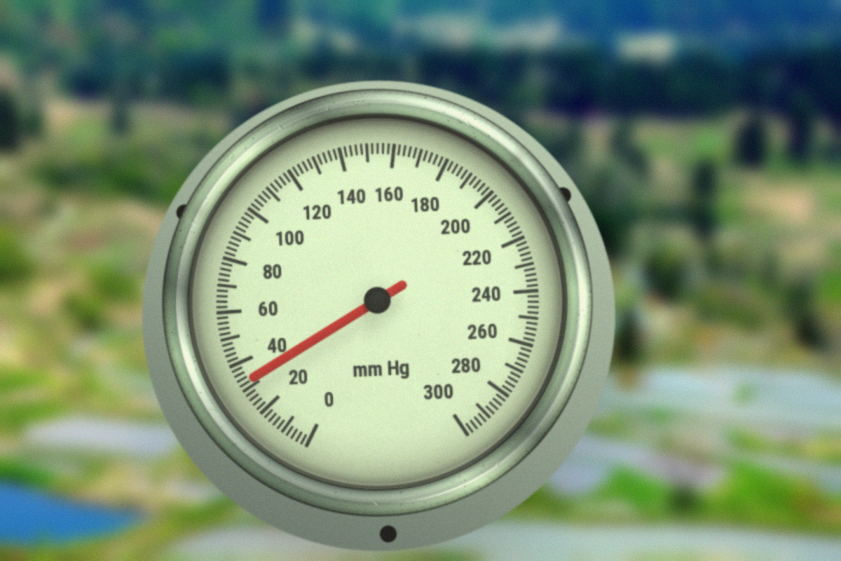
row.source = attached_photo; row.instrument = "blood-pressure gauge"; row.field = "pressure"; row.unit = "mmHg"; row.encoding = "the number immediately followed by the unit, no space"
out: 32mmHg
